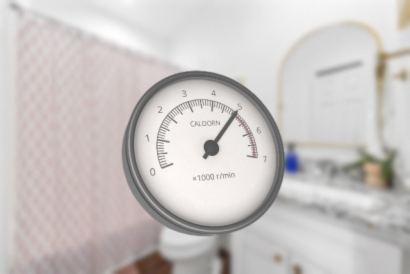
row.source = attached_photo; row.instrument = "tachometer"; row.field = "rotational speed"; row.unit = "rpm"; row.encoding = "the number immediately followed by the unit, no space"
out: 5000rpm
